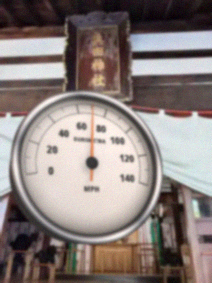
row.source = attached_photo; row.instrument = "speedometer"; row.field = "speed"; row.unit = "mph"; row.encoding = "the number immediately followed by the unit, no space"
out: 70mph
